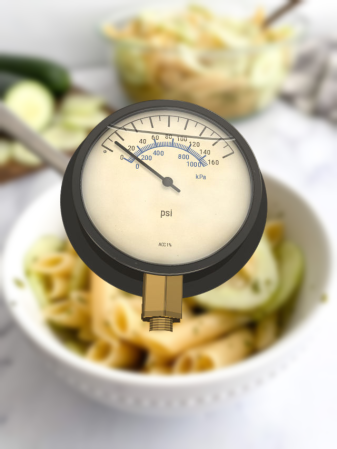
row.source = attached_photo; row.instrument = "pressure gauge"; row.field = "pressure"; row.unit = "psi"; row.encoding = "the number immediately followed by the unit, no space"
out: 10psi
